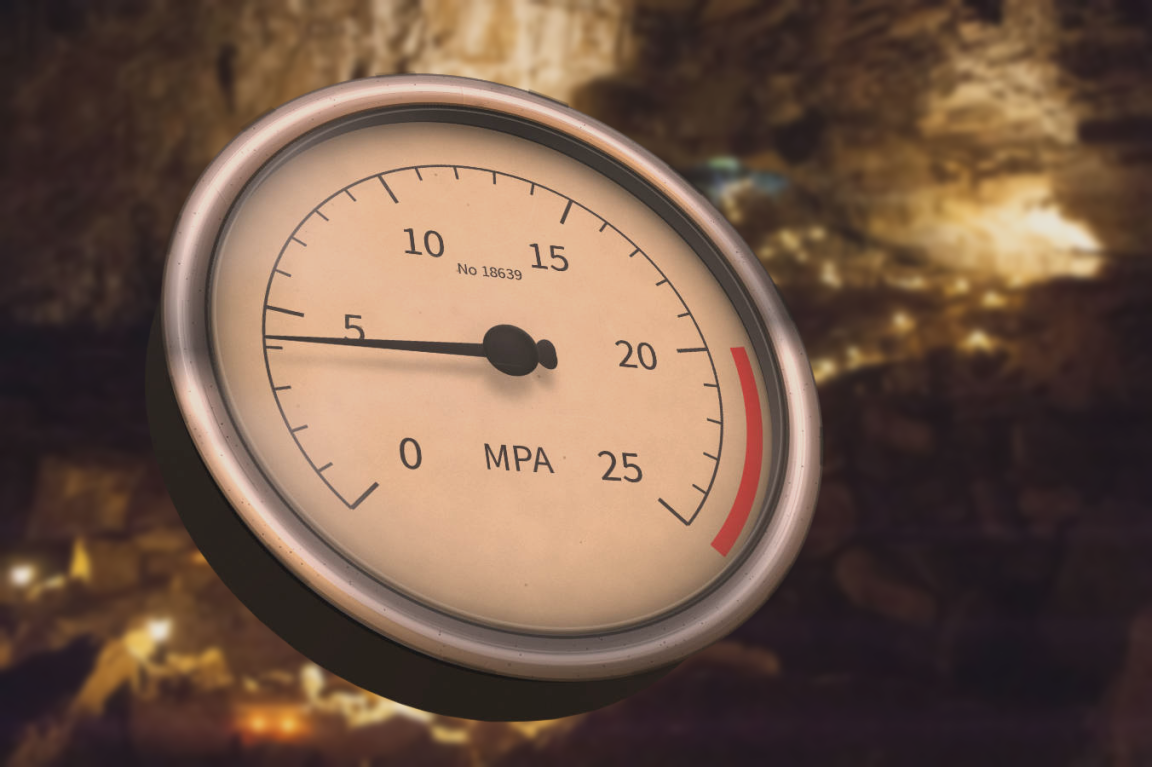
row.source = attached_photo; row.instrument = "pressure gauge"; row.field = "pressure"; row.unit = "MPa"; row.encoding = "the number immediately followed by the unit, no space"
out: 4MPa
